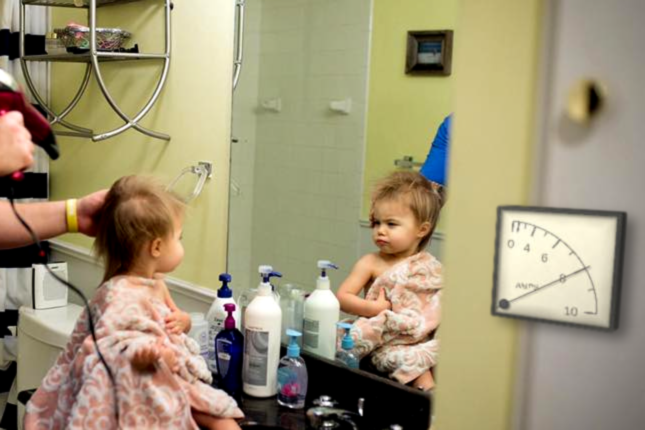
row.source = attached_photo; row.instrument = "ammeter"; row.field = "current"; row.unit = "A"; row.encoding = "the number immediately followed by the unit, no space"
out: 8A
